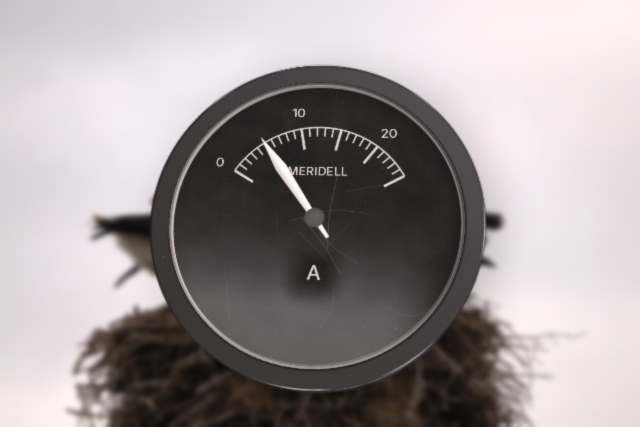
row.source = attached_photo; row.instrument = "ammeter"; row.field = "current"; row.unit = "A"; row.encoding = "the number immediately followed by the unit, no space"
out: 5A
